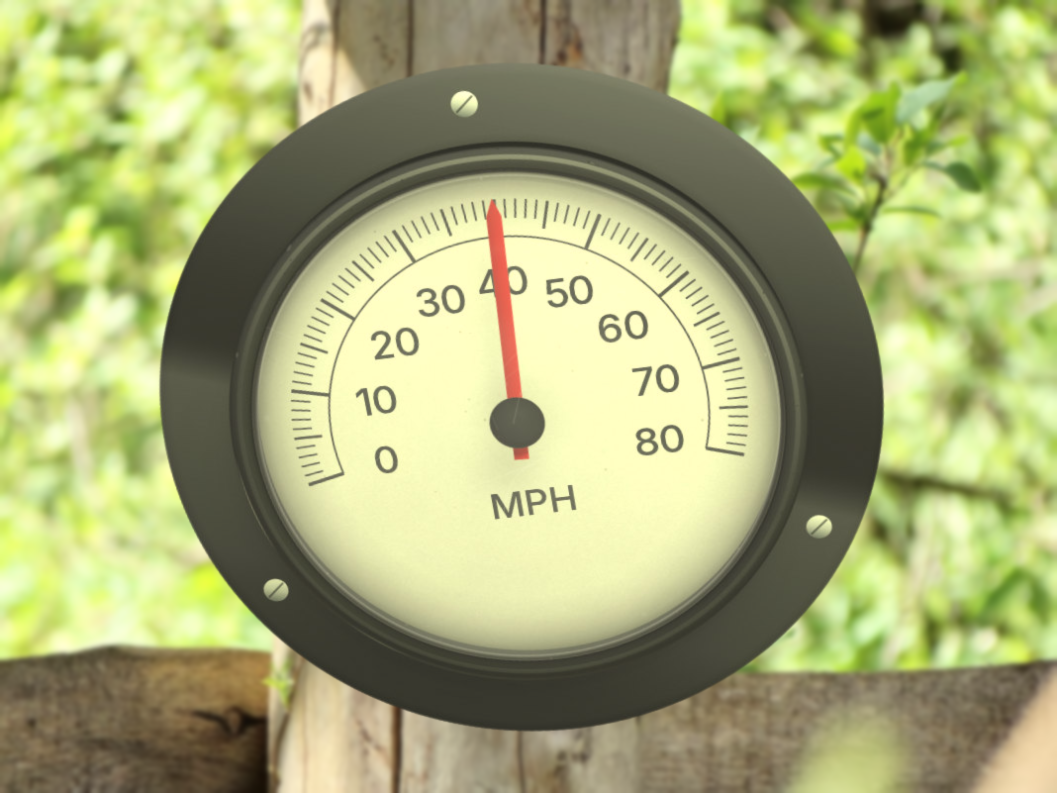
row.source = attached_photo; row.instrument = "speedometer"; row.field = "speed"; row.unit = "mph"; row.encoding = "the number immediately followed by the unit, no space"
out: 40mph
